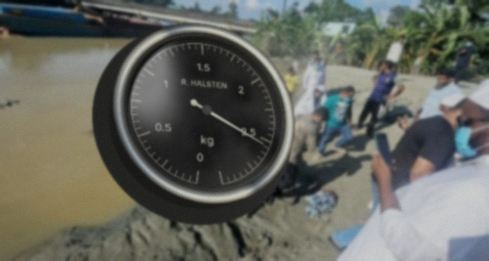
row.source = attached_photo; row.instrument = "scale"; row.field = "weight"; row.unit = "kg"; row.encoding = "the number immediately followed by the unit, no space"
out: 2.55kg
